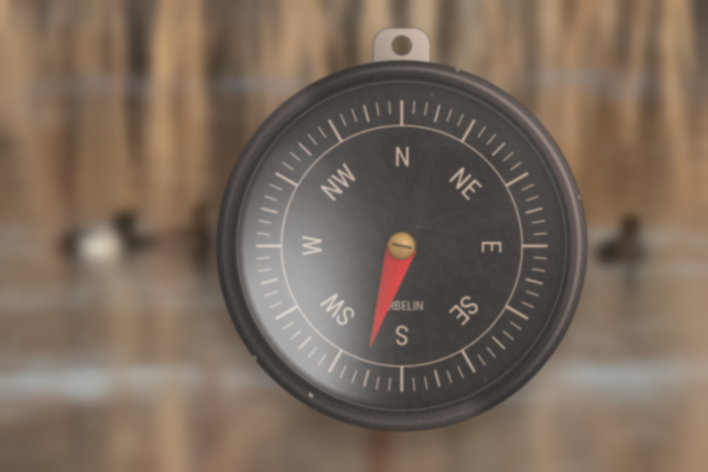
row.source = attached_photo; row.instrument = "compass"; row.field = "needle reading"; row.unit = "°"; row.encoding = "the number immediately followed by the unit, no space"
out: 197.5°
